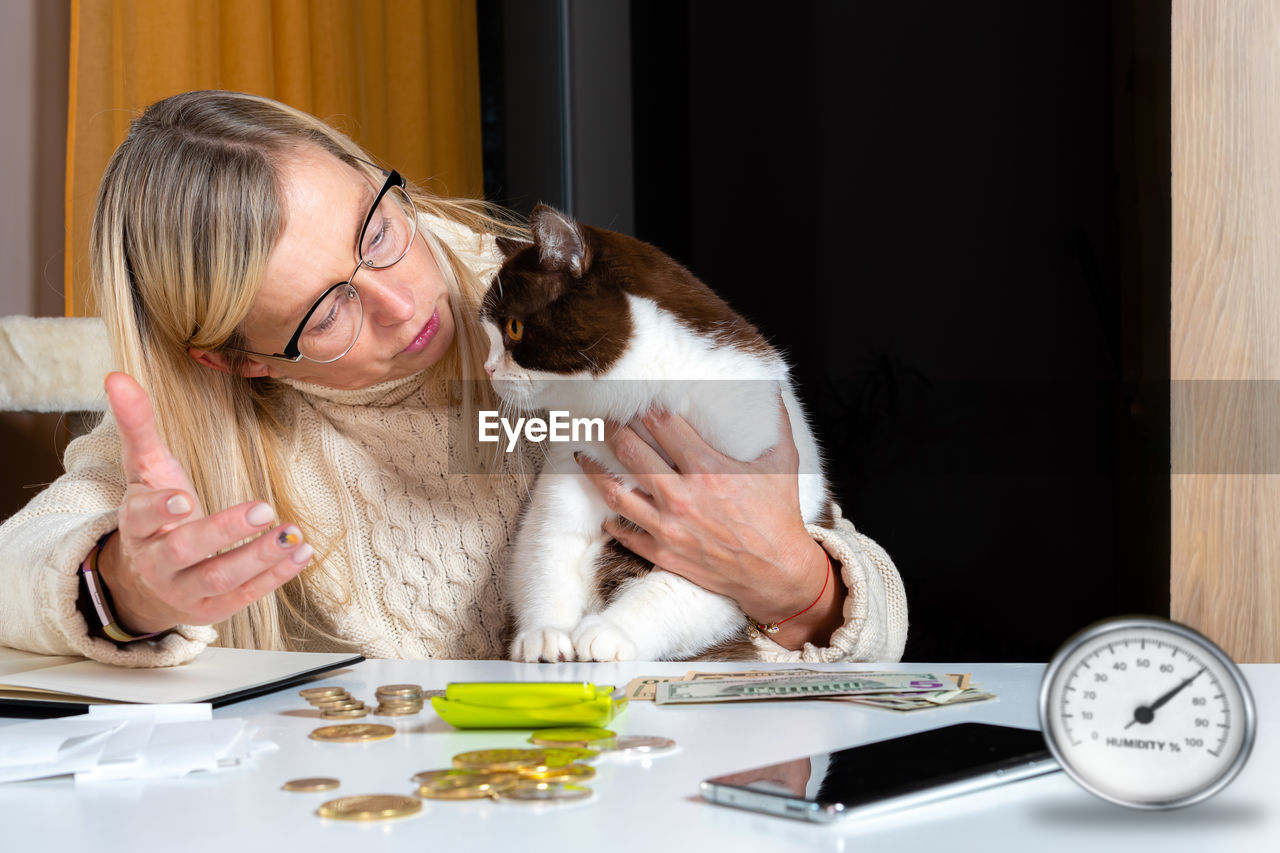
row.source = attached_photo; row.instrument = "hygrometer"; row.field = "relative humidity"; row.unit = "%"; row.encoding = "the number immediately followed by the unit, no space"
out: 70%
